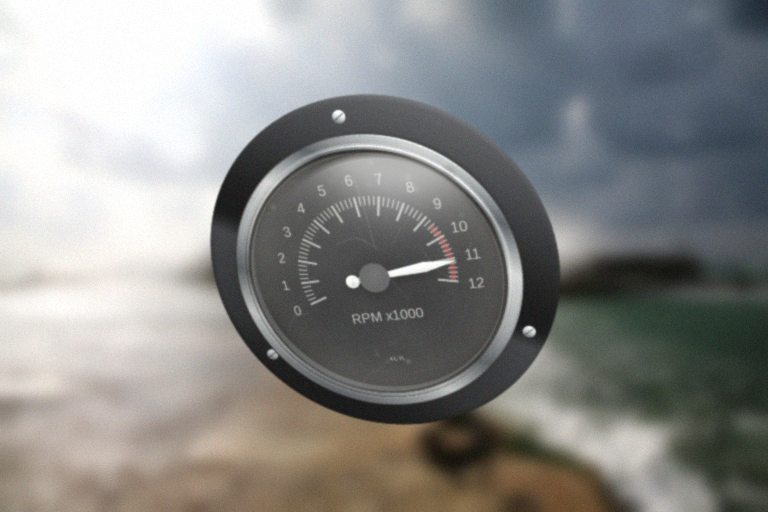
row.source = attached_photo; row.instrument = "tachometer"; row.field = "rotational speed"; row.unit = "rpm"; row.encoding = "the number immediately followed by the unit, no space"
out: 11000rpm
